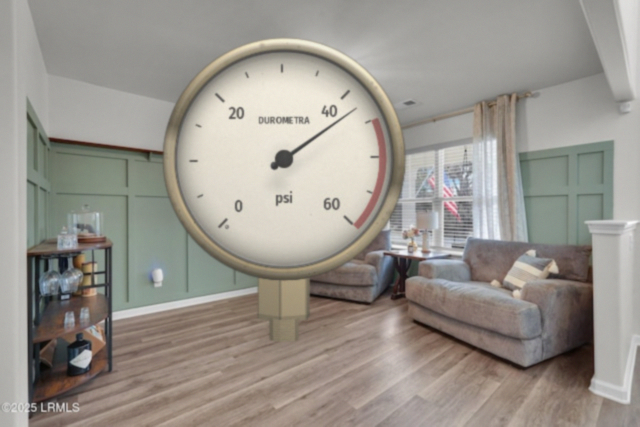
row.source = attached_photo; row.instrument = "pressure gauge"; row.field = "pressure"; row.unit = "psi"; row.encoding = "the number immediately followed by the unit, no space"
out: 42.5psi
